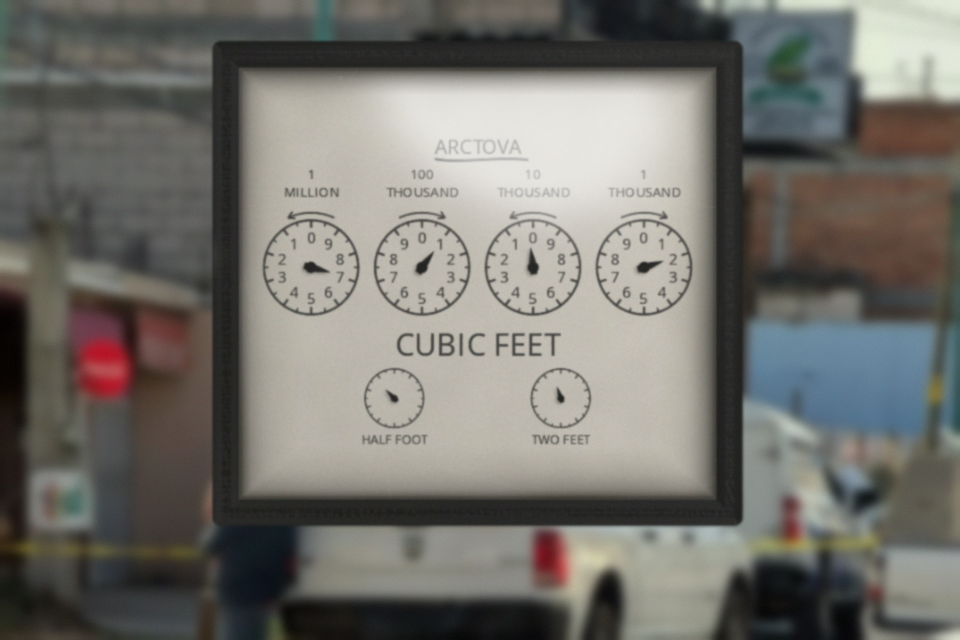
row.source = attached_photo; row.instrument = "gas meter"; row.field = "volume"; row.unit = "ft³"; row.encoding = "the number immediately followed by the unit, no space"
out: 710200ft³
